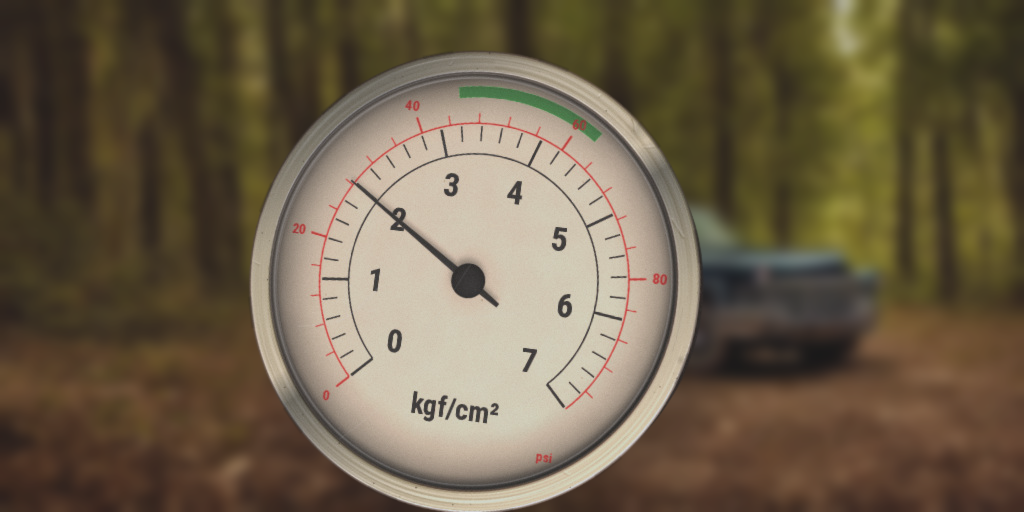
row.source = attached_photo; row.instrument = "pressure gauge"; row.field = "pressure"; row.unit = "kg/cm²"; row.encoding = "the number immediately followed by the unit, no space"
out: 2kg/cm²
